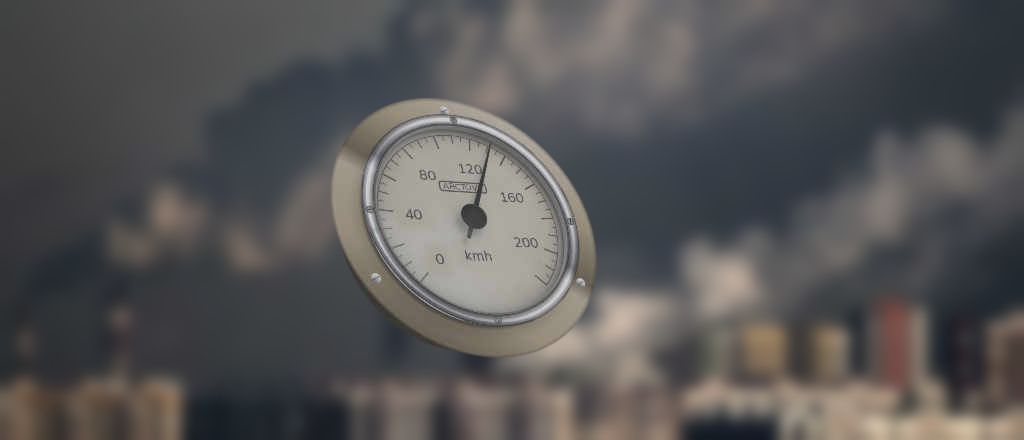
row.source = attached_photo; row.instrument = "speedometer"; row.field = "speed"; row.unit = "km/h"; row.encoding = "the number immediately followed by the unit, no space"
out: 130km/h
